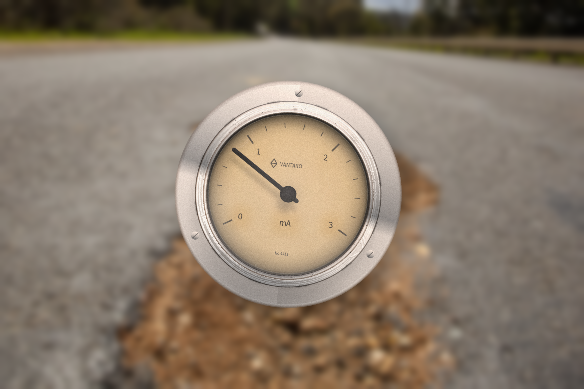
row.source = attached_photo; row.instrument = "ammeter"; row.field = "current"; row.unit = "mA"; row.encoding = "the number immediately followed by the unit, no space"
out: 0.8mA
